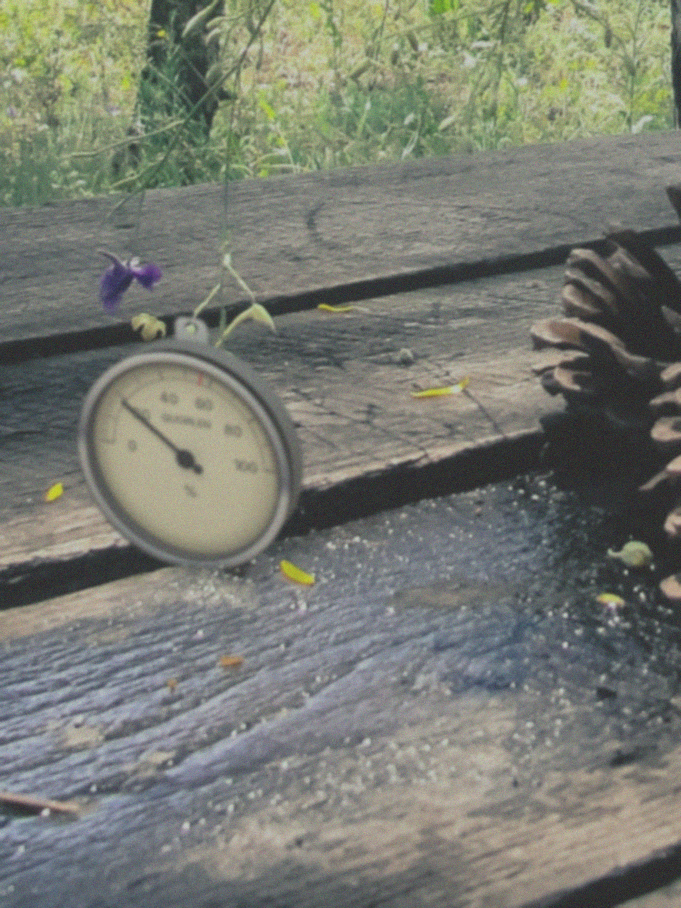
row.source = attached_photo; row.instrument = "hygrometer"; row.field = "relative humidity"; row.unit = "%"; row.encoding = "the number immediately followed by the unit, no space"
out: 20%
